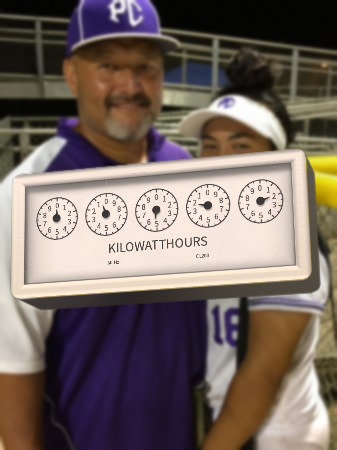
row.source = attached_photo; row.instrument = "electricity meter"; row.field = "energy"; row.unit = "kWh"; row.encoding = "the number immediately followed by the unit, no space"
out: 522kWh
